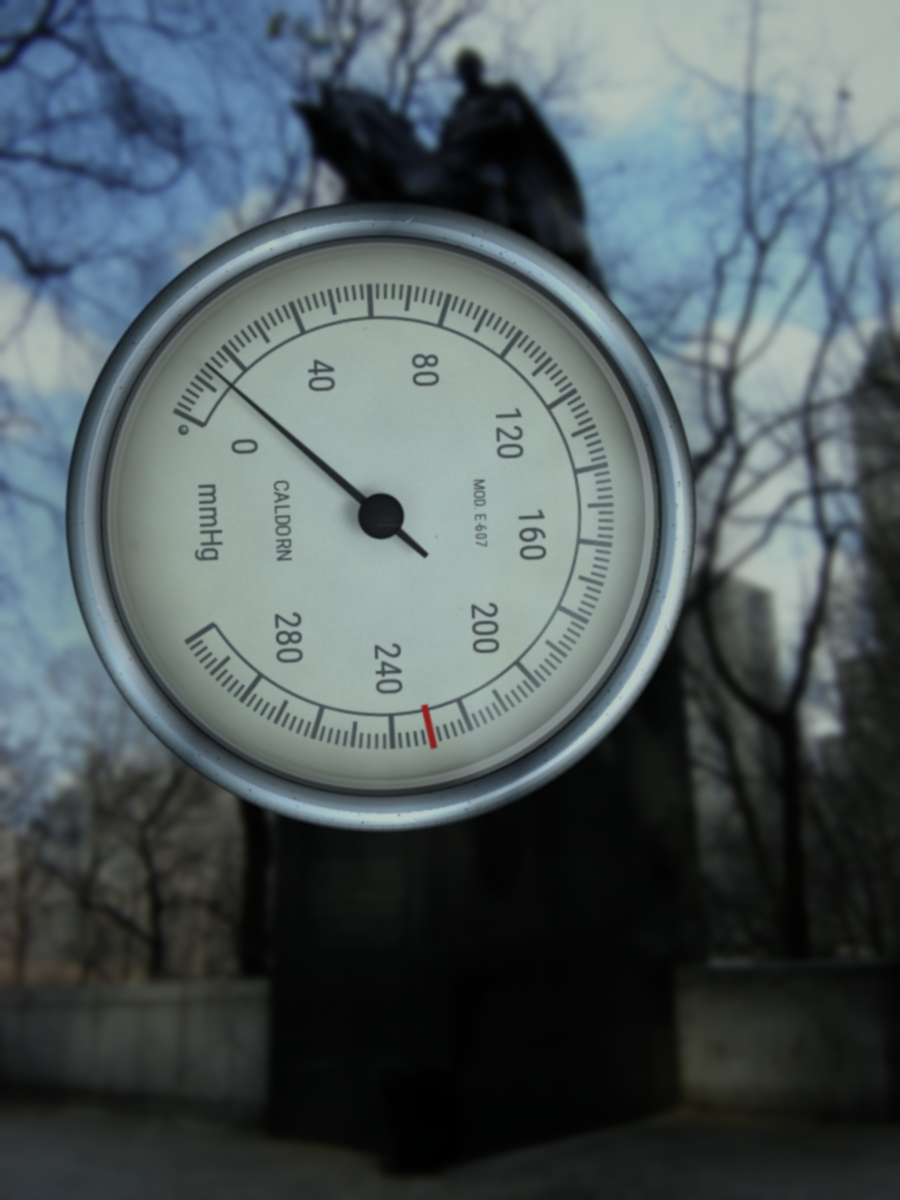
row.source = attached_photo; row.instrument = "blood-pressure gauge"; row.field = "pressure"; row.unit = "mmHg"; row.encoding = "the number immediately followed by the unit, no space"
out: 14mmHg
